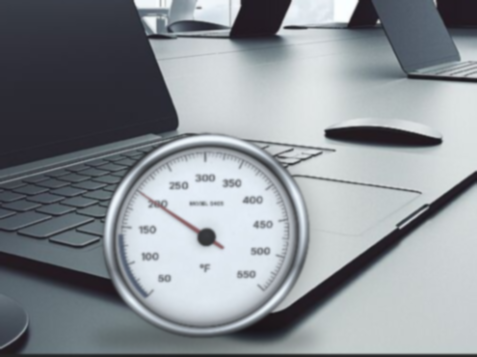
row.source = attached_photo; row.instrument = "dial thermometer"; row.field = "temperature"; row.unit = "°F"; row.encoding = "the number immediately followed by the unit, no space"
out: 200°F
